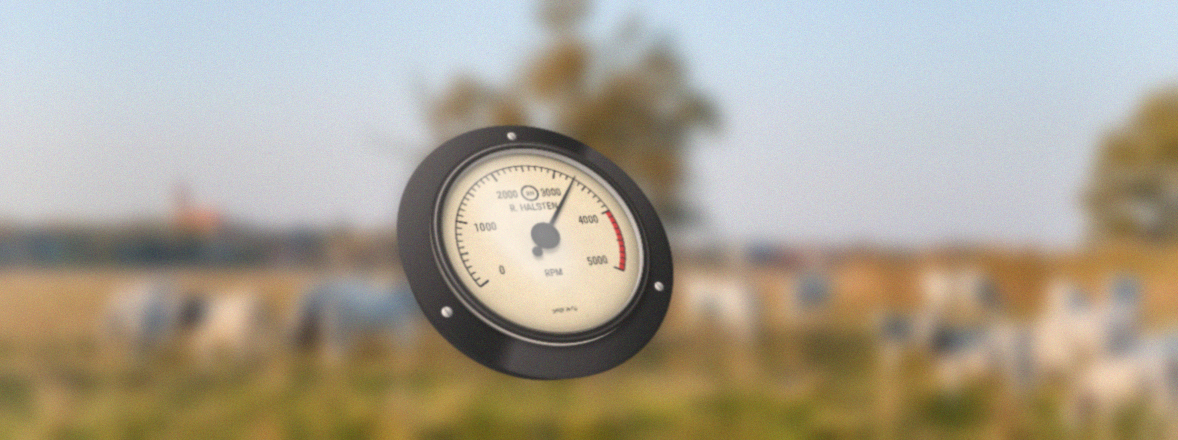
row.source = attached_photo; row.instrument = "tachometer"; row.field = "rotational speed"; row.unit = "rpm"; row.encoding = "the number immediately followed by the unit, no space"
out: 3300rpm
